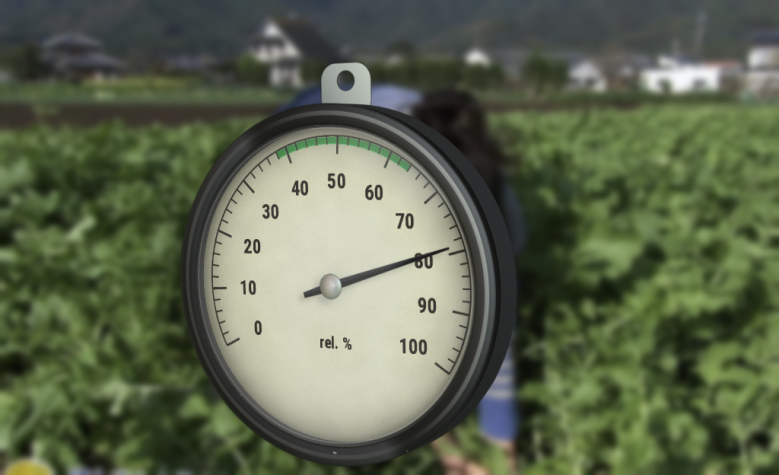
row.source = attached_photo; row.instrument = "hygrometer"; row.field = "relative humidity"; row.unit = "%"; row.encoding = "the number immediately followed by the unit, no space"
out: 79%
